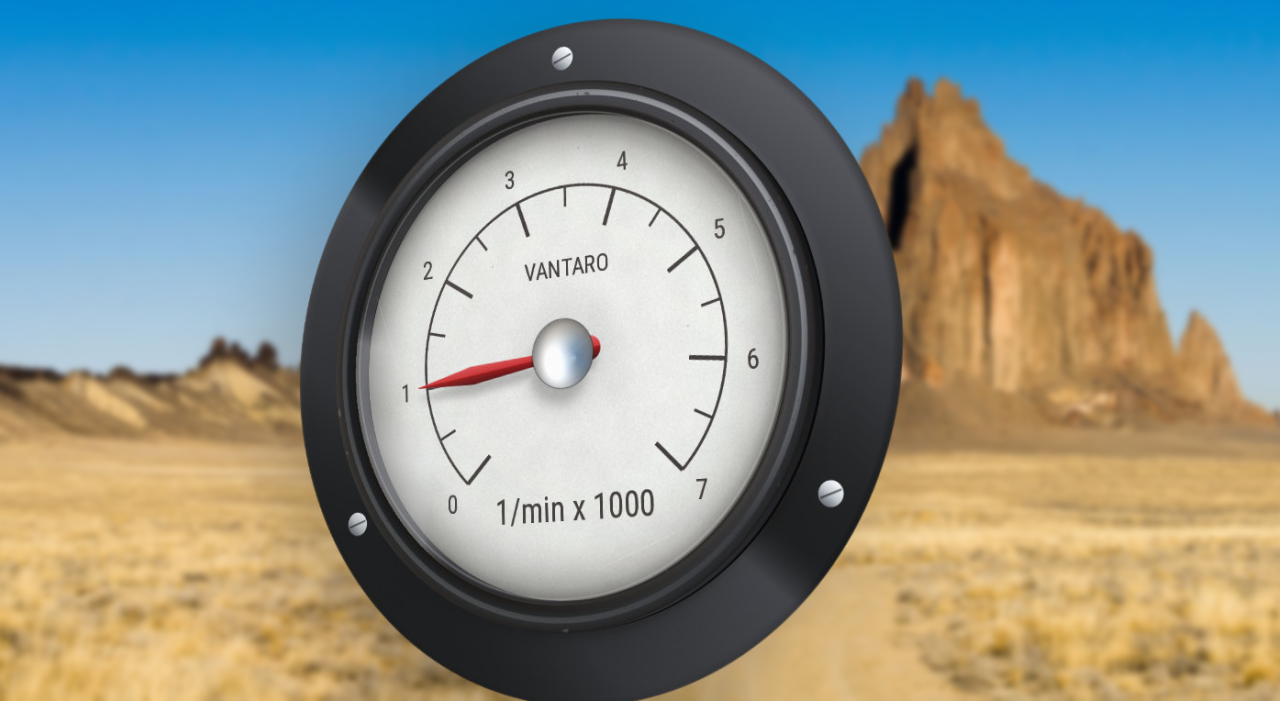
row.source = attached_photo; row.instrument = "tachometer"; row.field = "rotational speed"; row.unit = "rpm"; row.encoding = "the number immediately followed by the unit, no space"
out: 1000rpm
